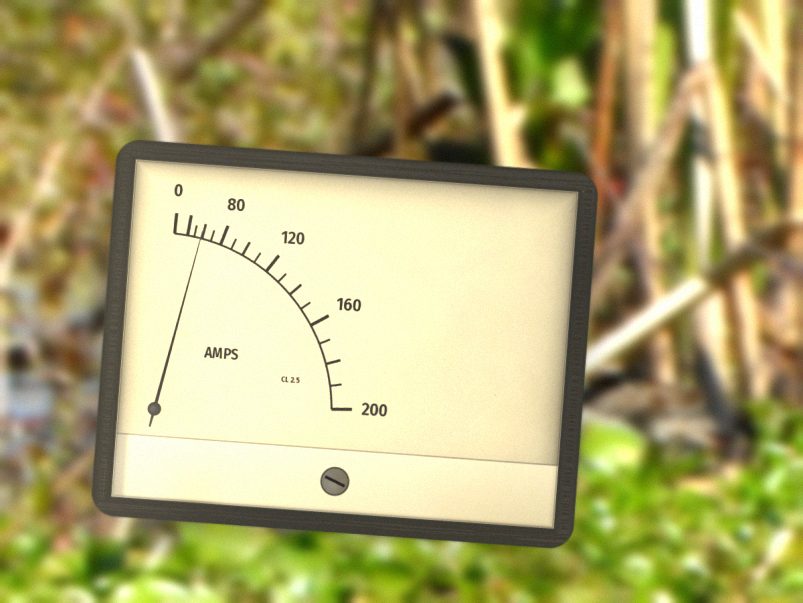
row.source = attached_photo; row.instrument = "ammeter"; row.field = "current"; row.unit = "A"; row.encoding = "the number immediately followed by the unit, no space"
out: 60A
